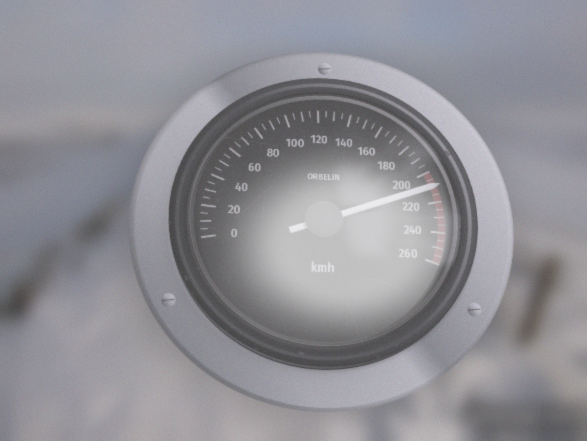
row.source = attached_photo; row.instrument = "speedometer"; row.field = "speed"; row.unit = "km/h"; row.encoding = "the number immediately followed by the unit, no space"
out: 210km/h
